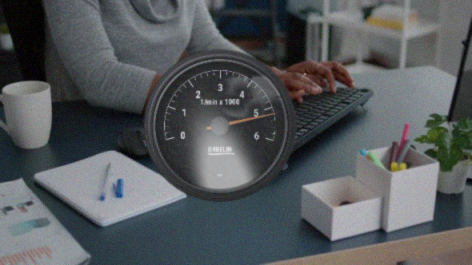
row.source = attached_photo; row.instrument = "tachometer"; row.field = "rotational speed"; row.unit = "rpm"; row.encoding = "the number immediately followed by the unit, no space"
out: 5200rpm
